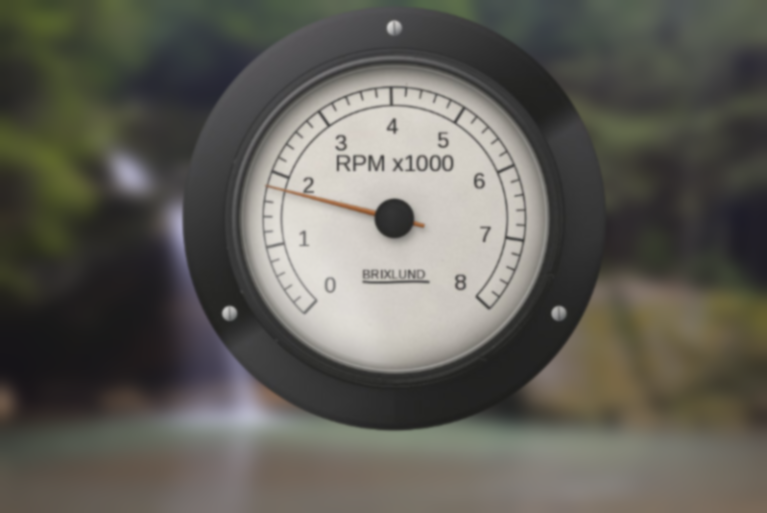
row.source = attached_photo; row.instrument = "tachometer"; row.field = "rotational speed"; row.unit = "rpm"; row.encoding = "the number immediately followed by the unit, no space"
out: 1800rpm
